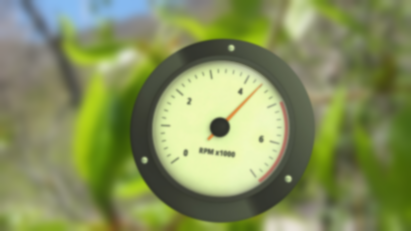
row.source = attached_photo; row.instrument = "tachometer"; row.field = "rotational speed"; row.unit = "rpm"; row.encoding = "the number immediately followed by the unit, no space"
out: 4400rpm
